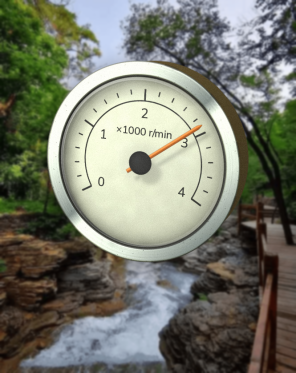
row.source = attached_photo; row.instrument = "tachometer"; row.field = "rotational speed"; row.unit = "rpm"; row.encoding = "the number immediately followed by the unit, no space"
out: 2900rpm
